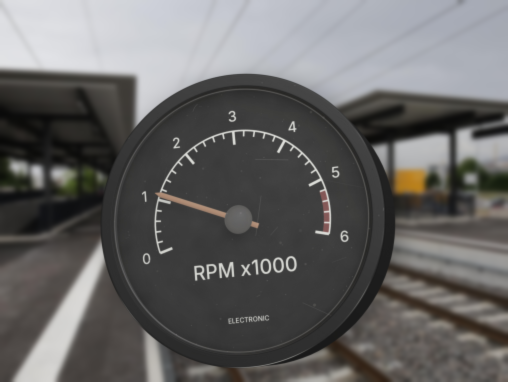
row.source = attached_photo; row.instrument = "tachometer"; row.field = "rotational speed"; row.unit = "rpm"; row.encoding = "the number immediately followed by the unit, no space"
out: 1100rpm
